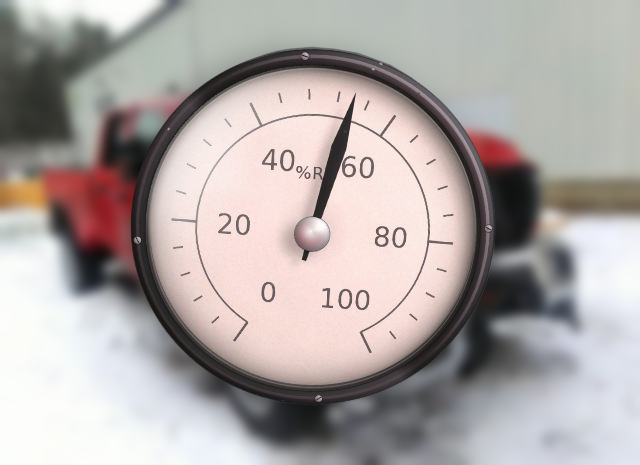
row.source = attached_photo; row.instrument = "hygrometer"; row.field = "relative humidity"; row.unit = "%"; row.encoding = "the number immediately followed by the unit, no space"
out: 54%
